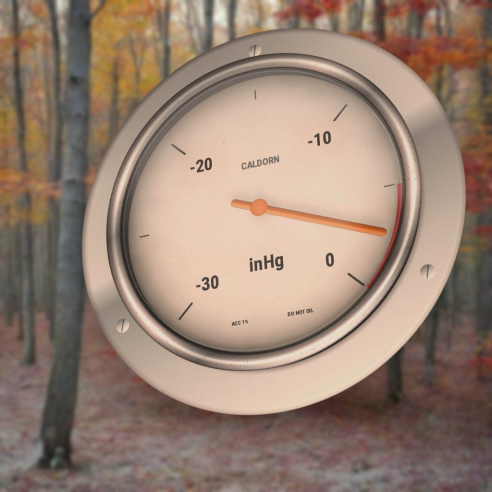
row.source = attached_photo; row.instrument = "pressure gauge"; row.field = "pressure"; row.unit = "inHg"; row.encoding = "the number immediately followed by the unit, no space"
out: -2.5inHg
